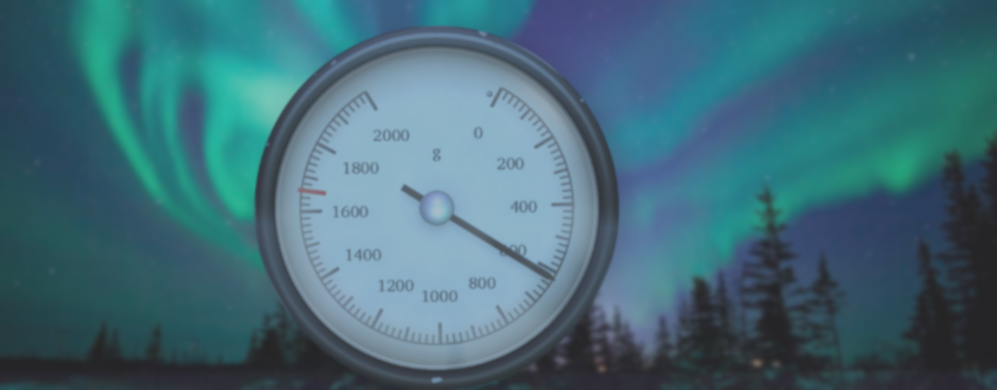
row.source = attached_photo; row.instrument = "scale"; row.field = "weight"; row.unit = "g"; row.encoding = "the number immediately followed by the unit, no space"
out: 620g
